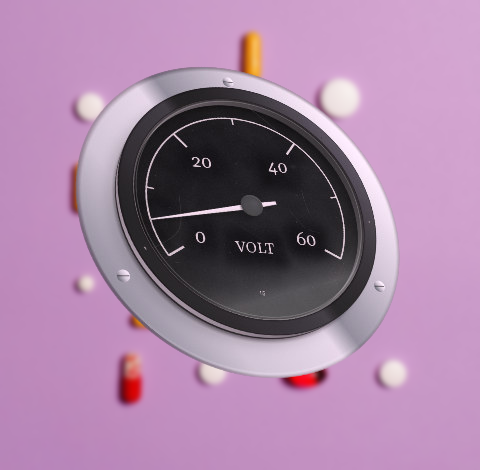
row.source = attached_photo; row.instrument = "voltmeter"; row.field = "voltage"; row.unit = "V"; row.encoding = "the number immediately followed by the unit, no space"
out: 5V
